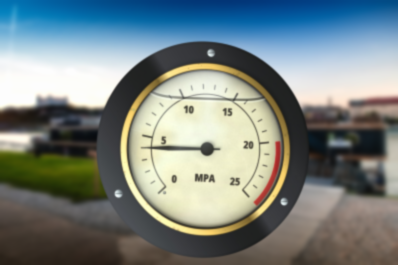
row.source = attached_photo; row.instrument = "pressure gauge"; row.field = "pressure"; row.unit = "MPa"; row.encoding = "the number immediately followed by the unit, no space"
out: 4MPa
